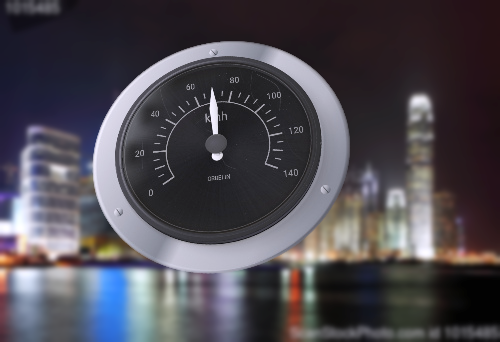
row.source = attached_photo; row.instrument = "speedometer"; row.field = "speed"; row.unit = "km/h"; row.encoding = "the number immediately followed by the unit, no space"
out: 70km/h
